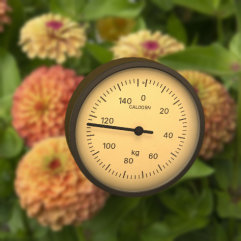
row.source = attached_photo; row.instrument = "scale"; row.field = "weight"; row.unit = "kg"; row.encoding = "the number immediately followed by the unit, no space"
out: 116kg
